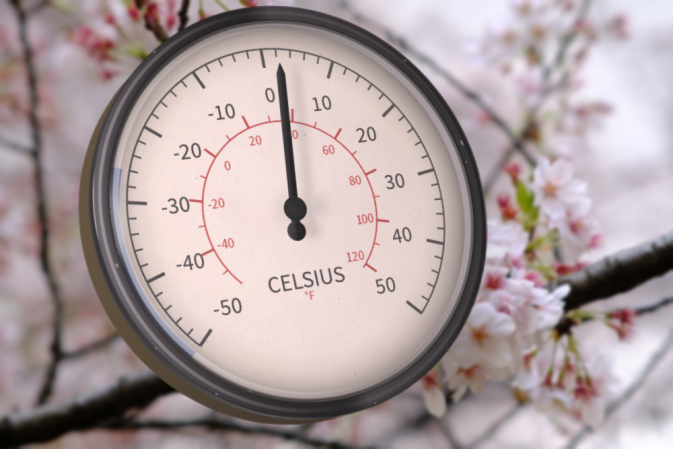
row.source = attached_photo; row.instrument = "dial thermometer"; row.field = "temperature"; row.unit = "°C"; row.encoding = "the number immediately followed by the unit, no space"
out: 2°C
